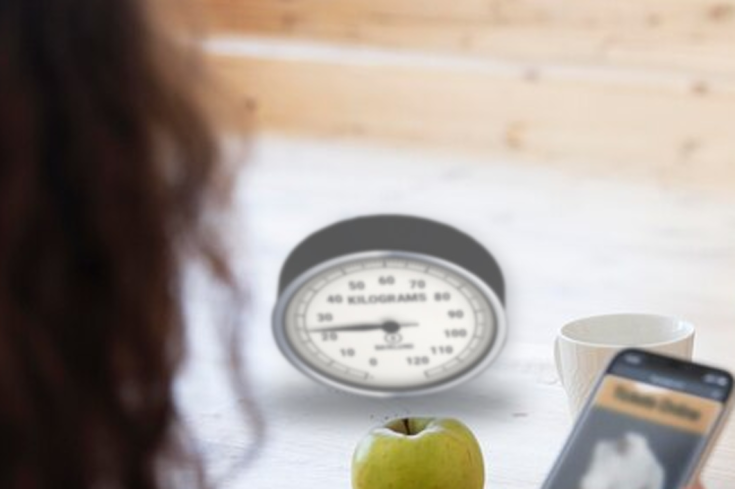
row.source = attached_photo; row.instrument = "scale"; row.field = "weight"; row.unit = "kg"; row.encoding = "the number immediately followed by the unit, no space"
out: 25kg
